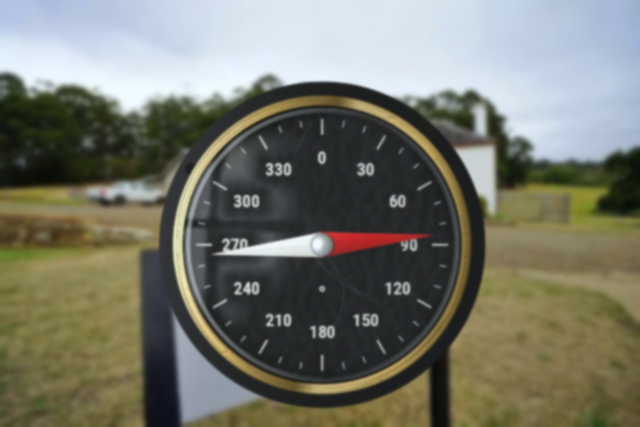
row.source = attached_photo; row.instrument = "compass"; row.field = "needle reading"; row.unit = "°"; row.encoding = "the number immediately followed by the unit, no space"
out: 85°
